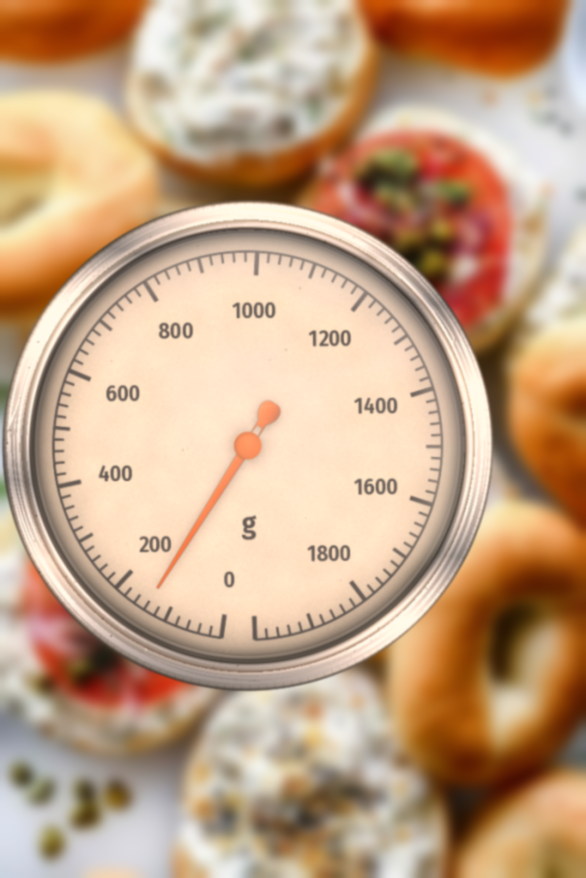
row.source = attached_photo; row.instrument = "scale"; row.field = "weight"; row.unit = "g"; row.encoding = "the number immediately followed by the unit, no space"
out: 140g
